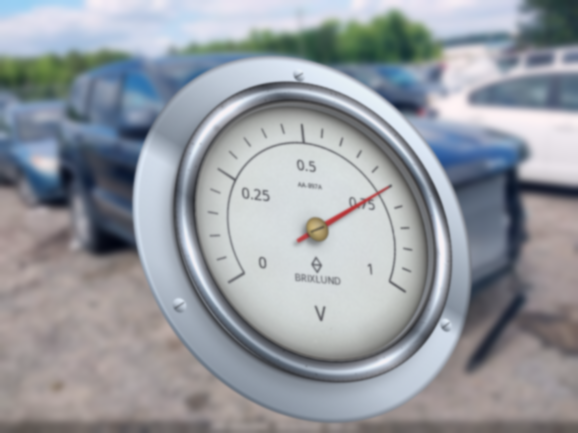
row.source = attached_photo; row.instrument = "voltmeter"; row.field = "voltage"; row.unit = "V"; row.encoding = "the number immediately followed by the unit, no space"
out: 0.75V
